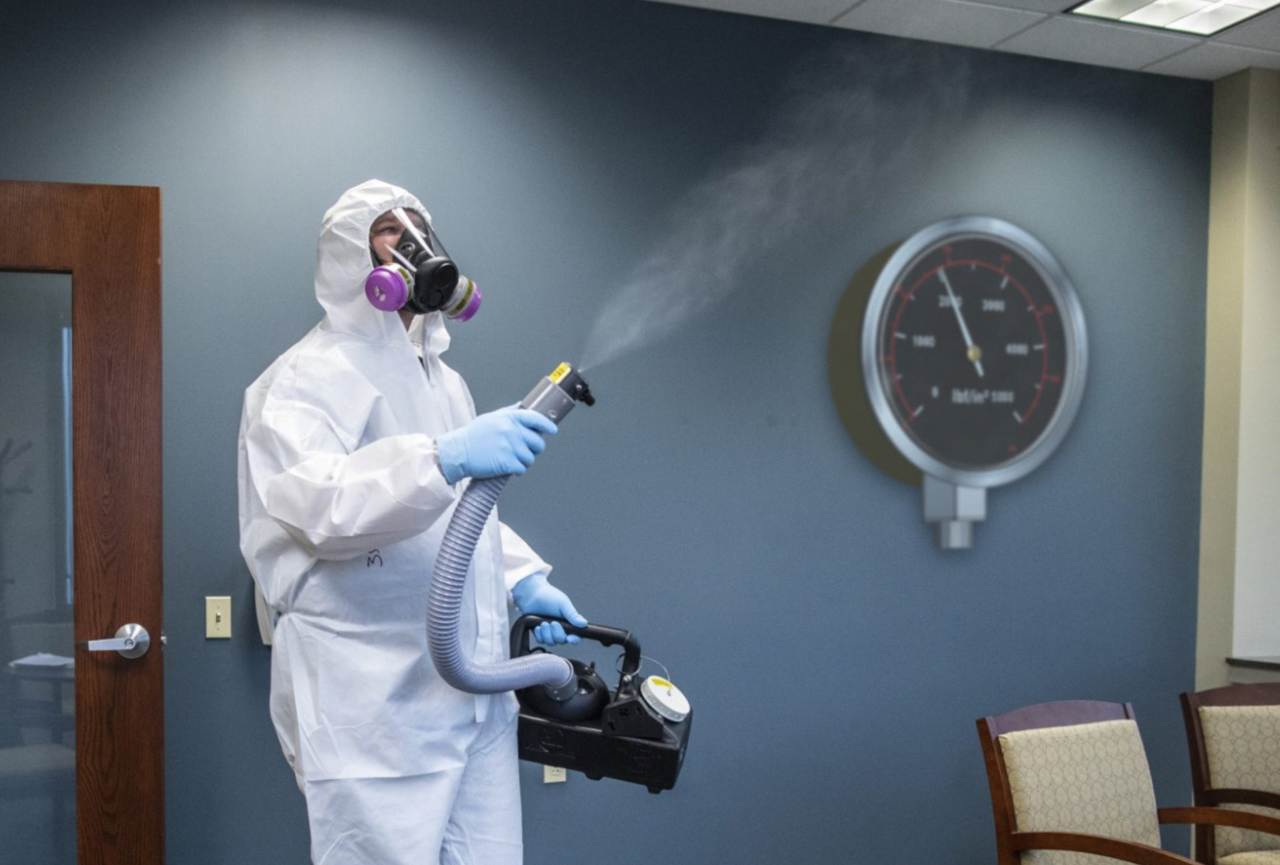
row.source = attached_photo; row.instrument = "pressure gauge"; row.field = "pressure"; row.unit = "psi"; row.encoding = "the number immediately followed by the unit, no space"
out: 2000psi
